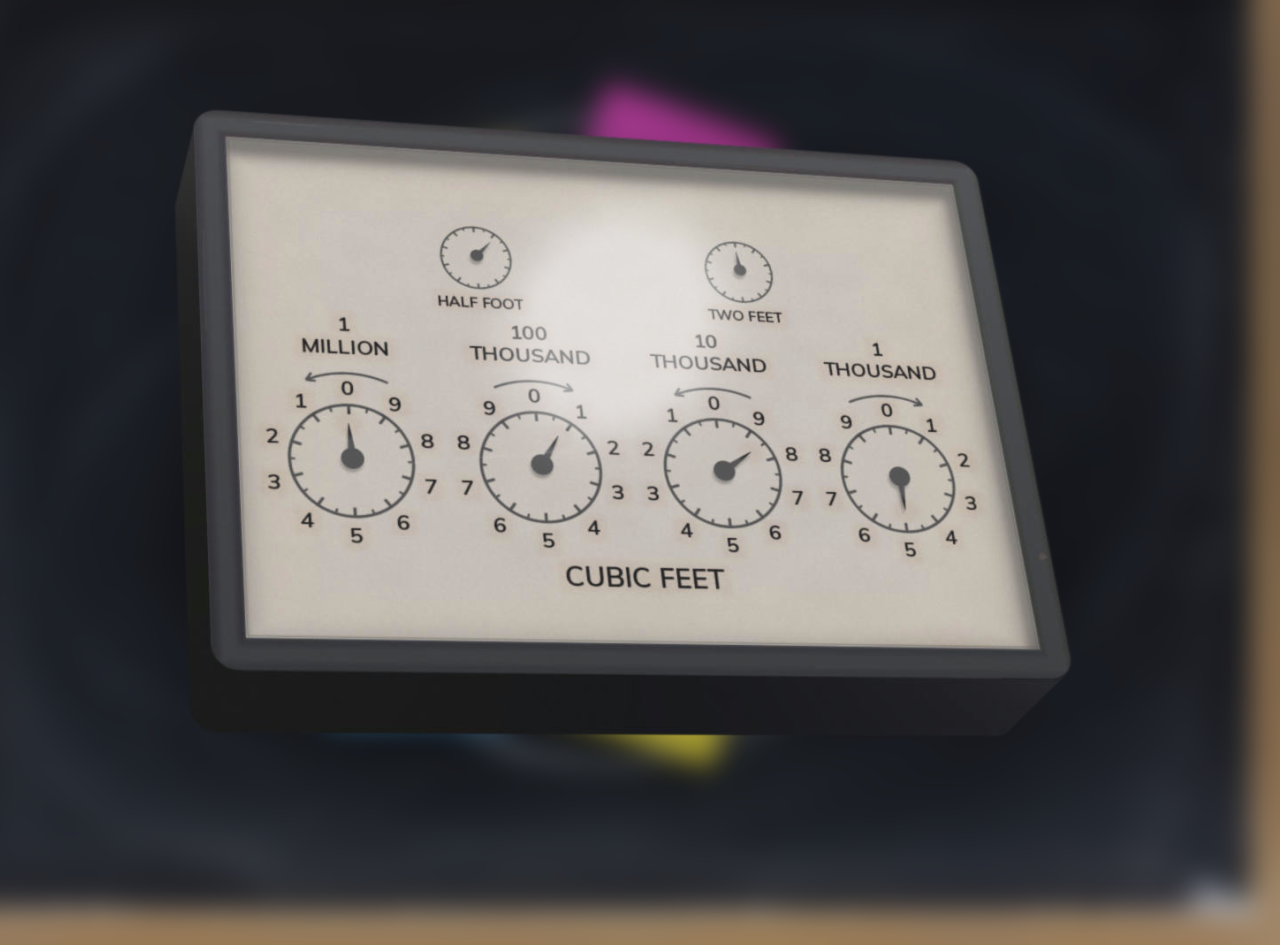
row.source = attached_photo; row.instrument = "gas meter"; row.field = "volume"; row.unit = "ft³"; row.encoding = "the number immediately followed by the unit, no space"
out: 8500ft³
